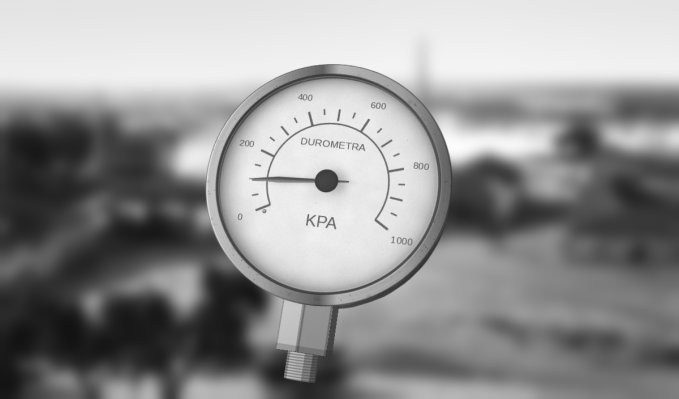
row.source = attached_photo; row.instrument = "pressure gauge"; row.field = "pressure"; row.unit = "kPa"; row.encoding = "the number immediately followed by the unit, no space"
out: 100kPa
